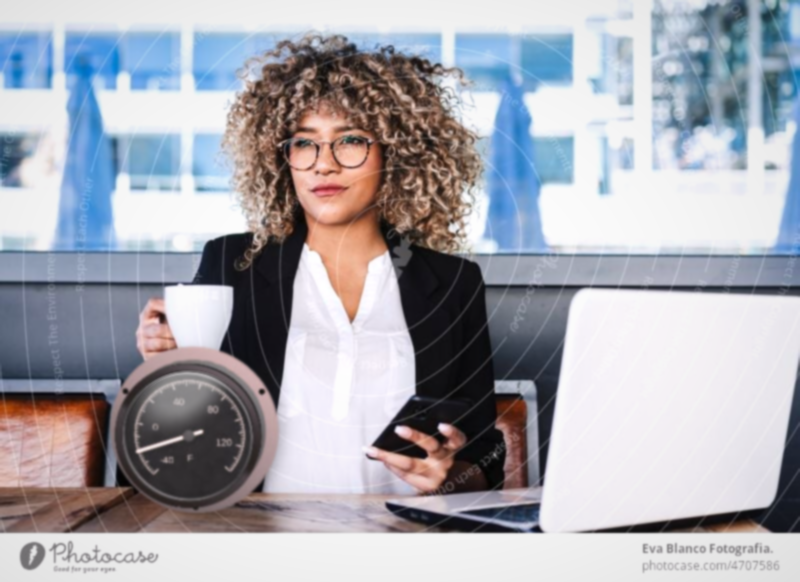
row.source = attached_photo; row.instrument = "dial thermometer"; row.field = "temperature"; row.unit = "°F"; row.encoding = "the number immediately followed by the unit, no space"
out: -20°F
